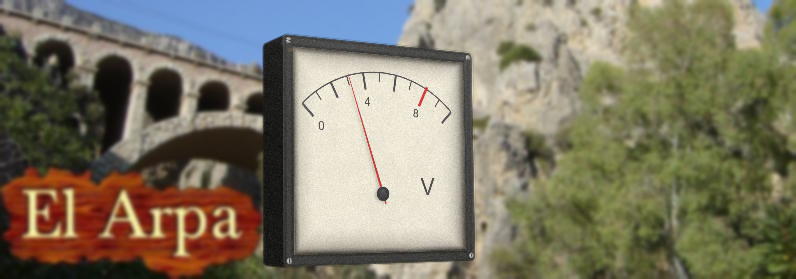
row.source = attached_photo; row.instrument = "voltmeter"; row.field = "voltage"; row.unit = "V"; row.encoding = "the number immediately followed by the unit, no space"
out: 3V
